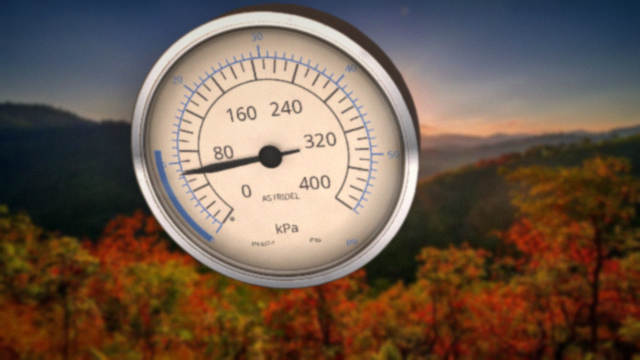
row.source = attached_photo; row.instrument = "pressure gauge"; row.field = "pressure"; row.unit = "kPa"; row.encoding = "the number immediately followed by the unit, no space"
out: 60kPa
